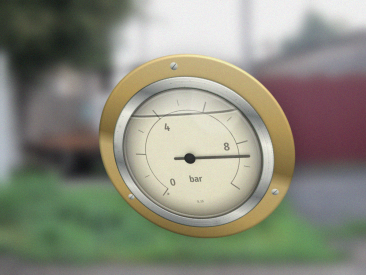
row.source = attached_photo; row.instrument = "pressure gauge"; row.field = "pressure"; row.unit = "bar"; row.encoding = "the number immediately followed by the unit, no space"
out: 8.5bar
